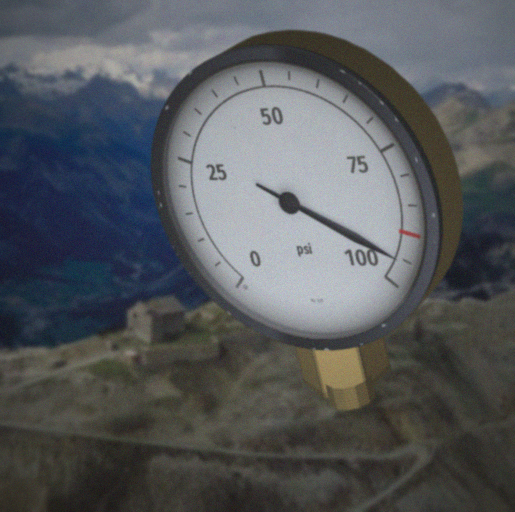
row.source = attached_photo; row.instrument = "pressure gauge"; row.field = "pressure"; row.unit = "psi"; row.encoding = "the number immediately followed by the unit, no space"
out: 95psi
